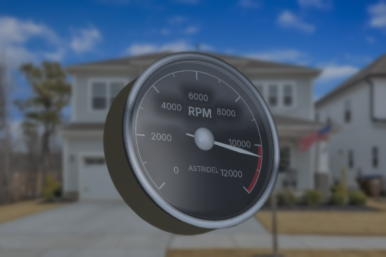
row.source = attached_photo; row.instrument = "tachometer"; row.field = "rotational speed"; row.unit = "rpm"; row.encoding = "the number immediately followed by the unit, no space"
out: 10500rpm
